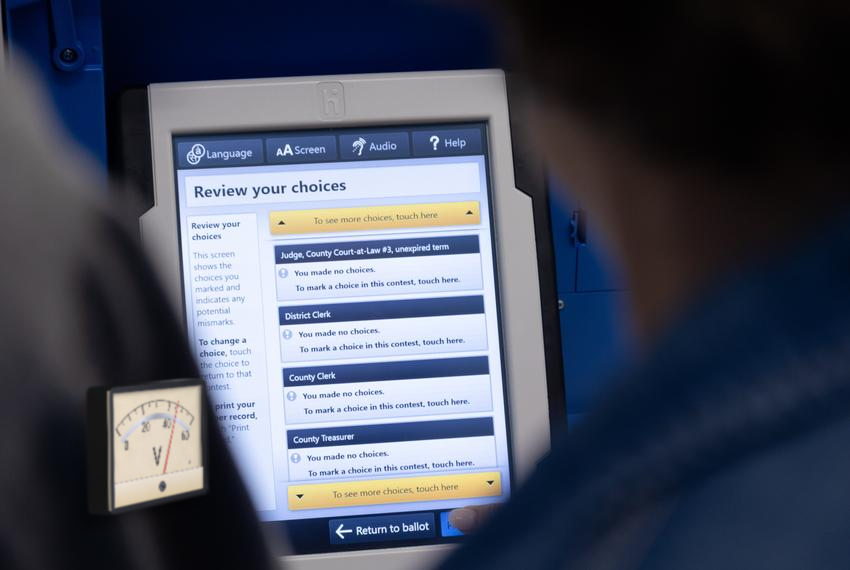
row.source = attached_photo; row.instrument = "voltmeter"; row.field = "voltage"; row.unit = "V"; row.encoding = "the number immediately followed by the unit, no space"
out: 45V
